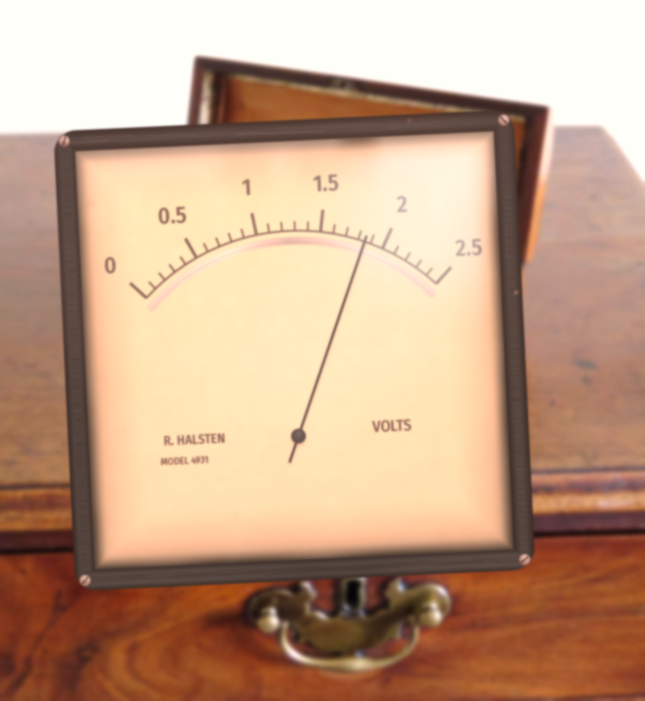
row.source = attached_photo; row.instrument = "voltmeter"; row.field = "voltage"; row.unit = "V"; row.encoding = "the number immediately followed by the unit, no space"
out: 1.85V
